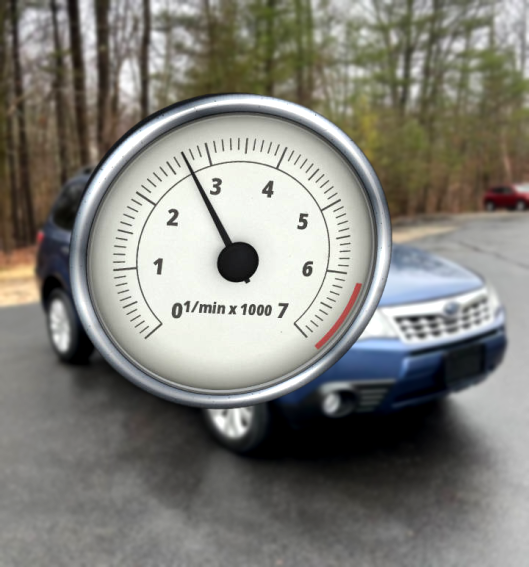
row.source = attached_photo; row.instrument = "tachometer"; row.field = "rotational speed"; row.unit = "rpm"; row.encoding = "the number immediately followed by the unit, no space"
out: 2700rpm
